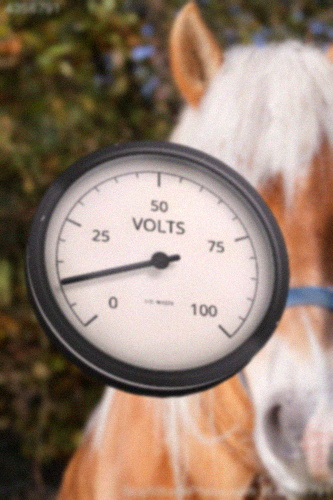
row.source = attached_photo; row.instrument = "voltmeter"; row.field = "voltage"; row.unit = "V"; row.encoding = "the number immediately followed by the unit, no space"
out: 10V
